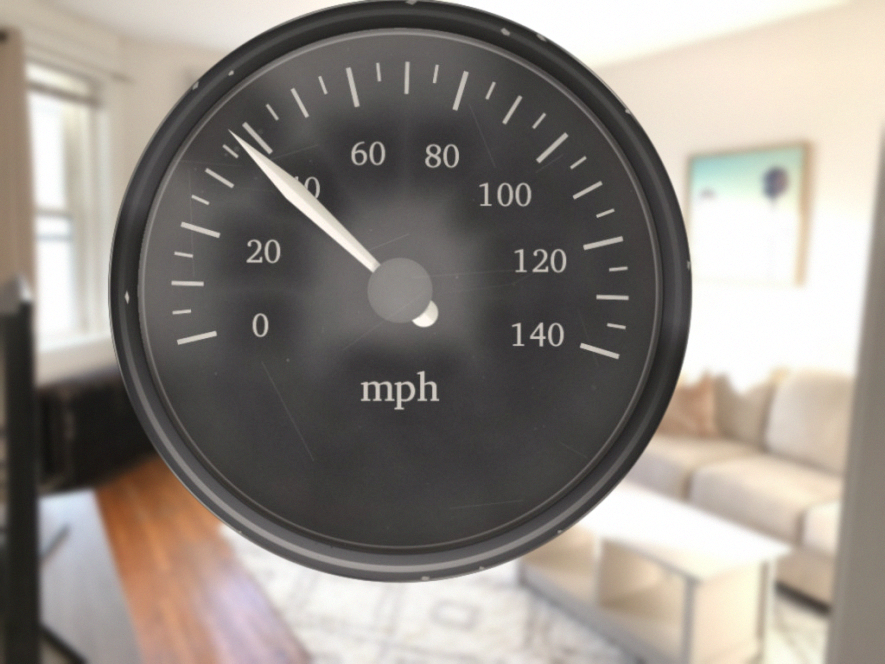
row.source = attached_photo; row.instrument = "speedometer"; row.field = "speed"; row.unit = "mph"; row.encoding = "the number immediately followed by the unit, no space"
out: 37.5mph
